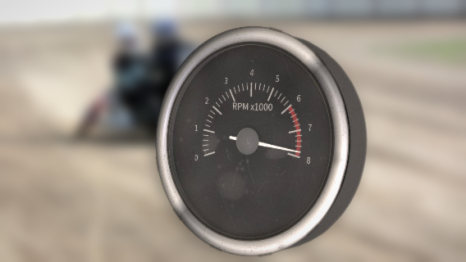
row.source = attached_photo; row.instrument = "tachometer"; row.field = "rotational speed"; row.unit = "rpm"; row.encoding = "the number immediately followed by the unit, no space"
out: 7800rpm
